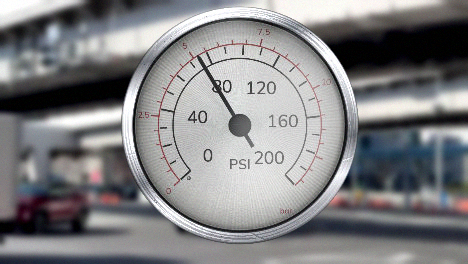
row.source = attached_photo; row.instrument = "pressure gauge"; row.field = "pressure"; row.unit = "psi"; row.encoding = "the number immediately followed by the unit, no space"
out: 75psi
